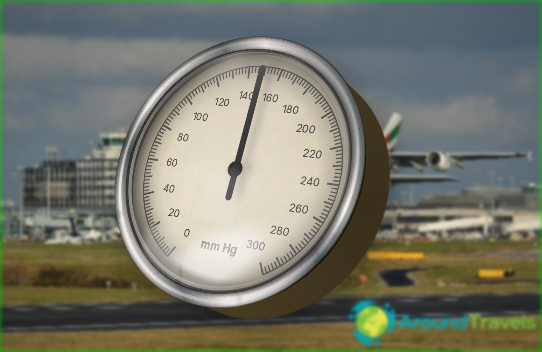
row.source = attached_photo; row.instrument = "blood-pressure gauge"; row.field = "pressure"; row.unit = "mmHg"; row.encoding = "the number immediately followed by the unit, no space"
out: 150mmHg
